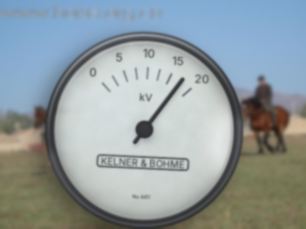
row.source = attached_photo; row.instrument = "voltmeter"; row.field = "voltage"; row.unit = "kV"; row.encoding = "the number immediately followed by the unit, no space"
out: 17.5kV
